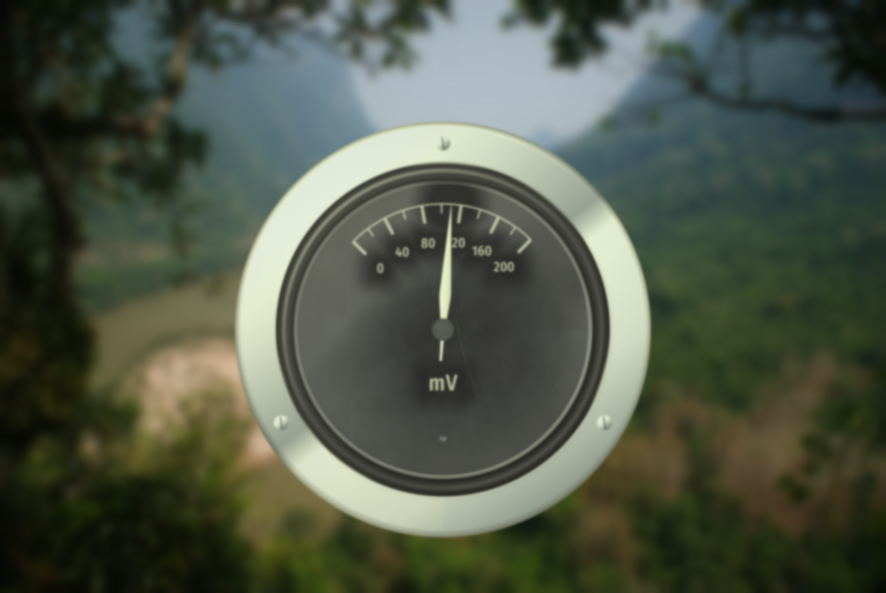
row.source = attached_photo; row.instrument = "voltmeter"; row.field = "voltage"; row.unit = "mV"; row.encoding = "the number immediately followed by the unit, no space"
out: 110mV
